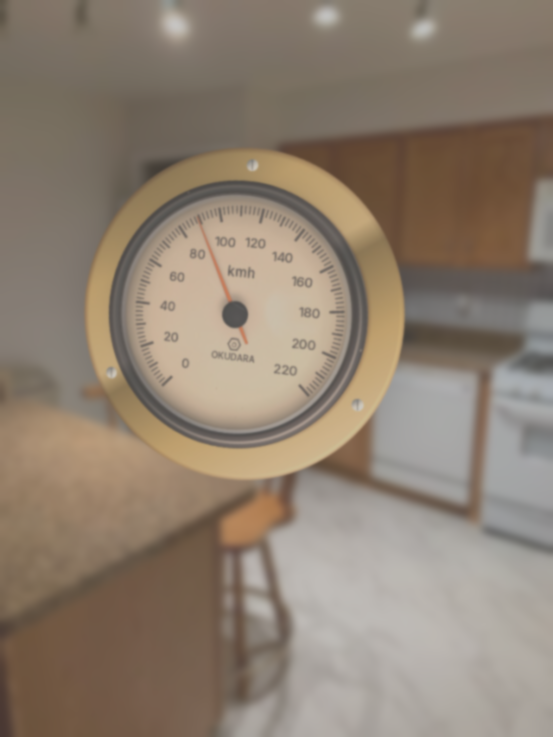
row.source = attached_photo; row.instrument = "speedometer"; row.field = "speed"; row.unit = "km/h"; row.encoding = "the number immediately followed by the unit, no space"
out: 90km/h
